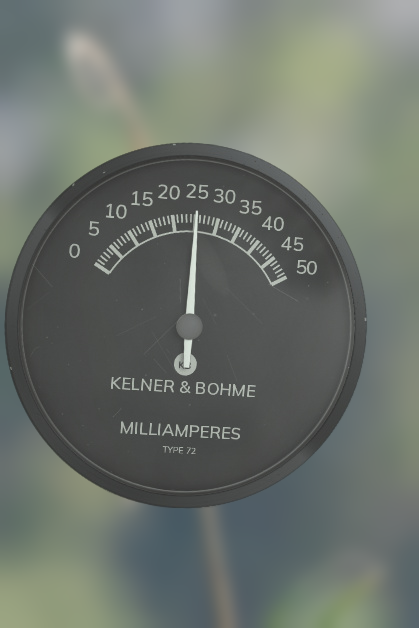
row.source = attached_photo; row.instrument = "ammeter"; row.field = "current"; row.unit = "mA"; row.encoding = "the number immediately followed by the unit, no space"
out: 25mA
